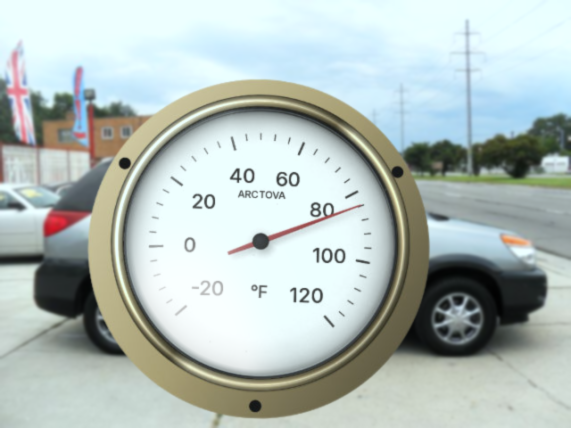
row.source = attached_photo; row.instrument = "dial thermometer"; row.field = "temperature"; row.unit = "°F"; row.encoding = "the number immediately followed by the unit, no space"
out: 84°F
